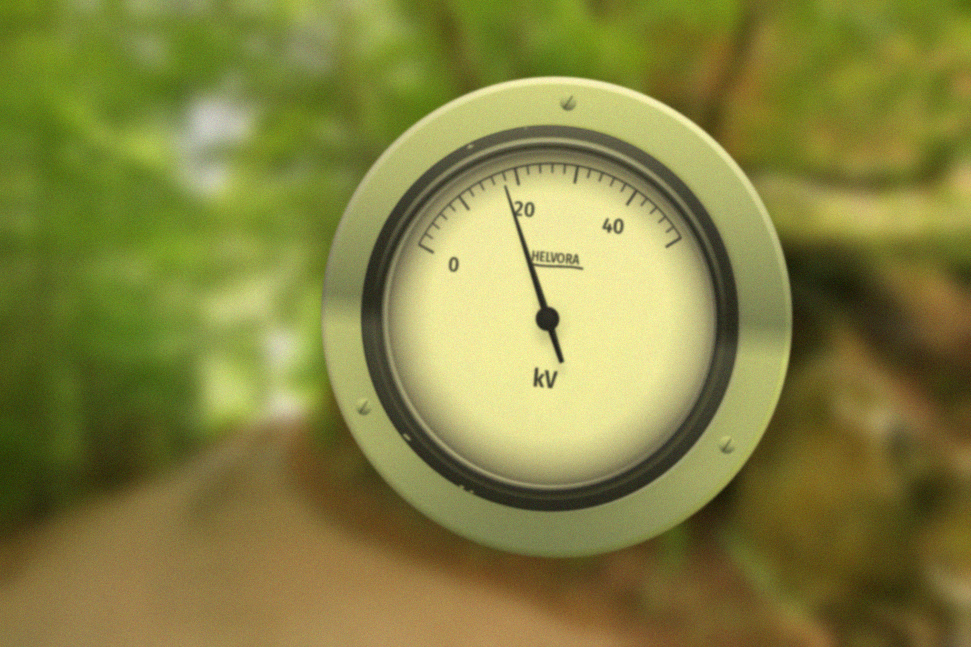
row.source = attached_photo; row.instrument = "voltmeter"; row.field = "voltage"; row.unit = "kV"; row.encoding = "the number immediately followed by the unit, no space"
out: 18kV
